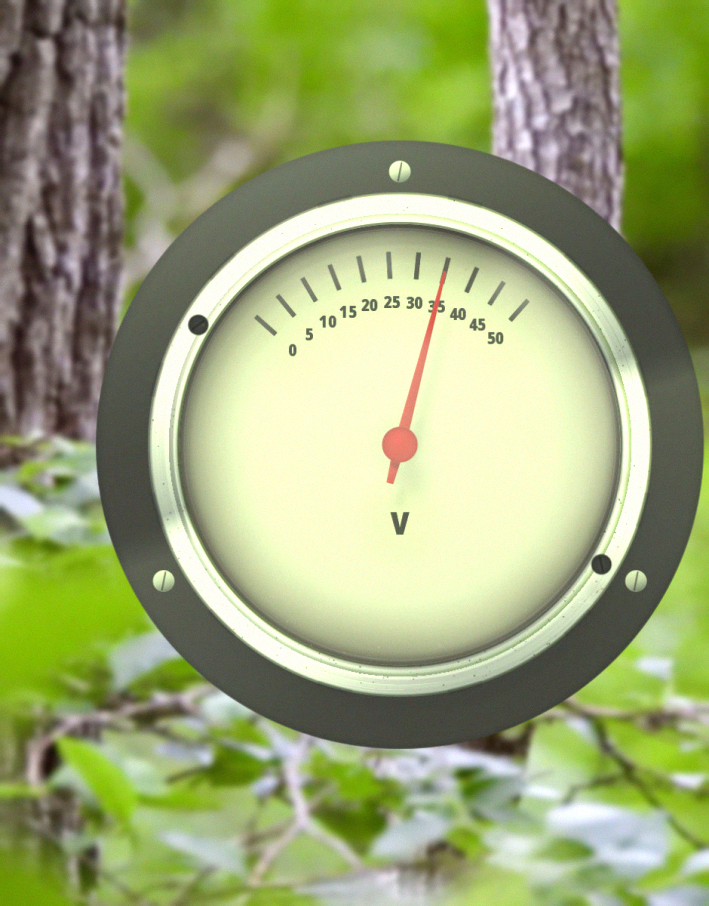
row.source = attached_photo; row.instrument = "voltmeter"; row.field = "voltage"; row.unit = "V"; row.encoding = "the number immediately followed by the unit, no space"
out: 35V
